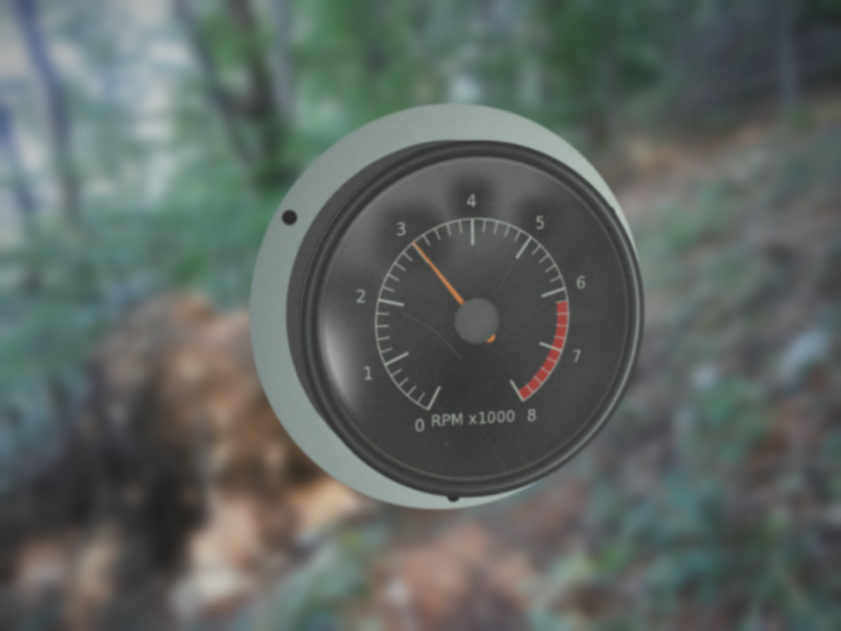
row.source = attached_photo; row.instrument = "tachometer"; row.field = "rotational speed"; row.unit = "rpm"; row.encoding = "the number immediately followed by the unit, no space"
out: 3000rpm
